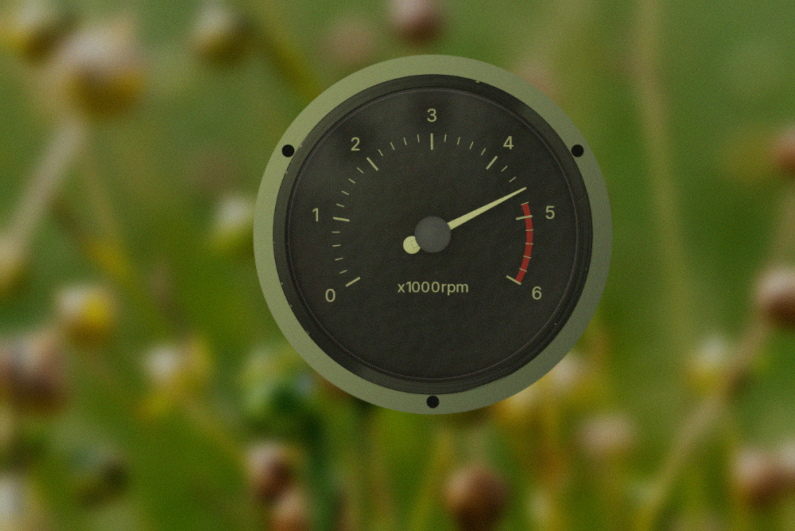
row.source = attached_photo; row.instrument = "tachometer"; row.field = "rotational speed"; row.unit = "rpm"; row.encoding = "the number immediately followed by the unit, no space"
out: 4600rpm
